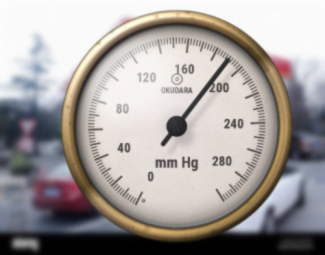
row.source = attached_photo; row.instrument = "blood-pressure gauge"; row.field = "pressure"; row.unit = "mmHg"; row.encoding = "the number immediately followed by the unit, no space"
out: 190mmHg
